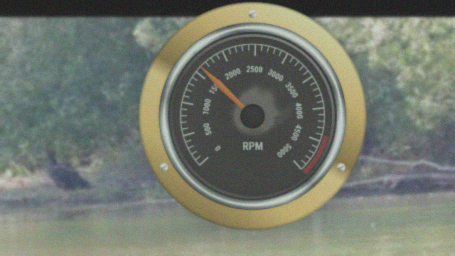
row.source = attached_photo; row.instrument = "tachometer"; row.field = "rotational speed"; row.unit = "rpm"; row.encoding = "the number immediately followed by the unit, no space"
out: 1600rpm
